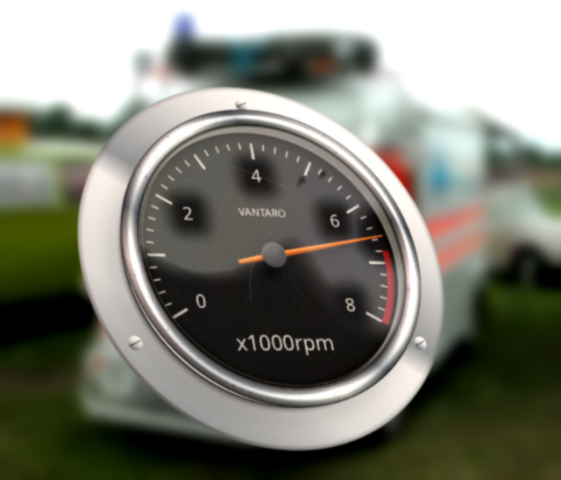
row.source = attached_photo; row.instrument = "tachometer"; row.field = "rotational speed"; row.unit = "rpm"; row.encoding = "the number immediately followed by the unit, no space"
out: 6600rpm
